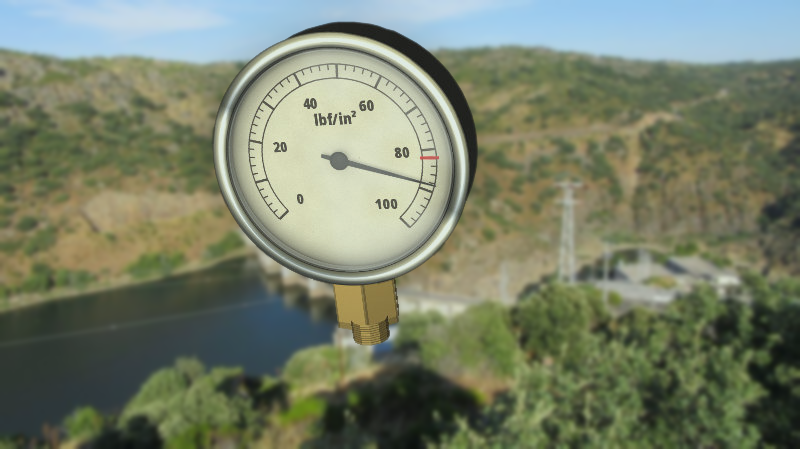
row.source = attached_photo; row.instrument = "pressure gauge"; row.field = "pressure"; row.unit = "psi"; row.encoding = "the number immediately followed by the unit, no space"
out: 88psi
